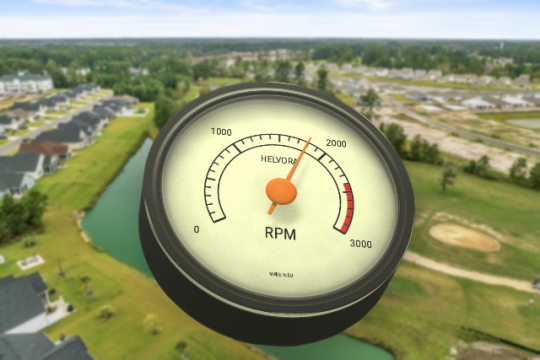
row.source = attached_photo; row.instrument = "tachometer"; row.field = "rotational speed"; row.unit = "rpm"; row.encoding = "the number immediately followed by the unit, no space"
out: 1800rpm
